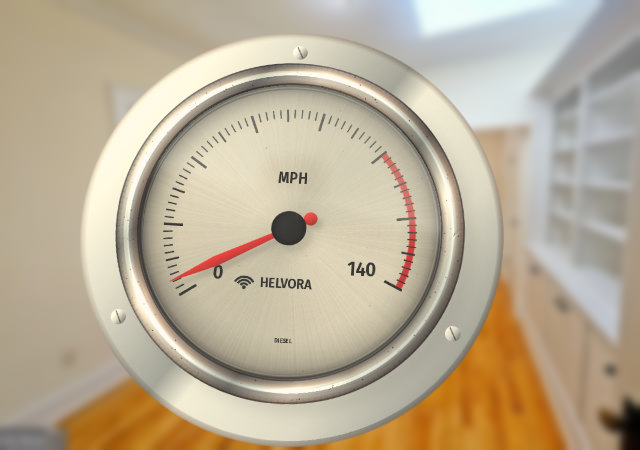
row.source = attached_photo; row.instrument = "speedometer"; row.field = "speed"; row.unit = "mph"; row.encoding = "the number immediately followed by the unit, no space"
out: 4mph
